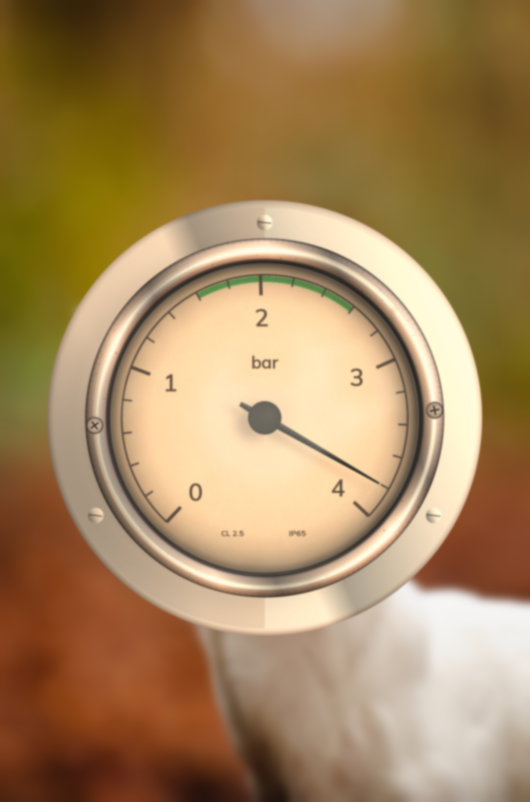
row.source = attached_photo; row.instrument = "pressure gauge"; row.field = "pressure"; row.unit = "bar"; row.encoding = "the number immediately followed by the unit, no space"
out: 3.8bar
